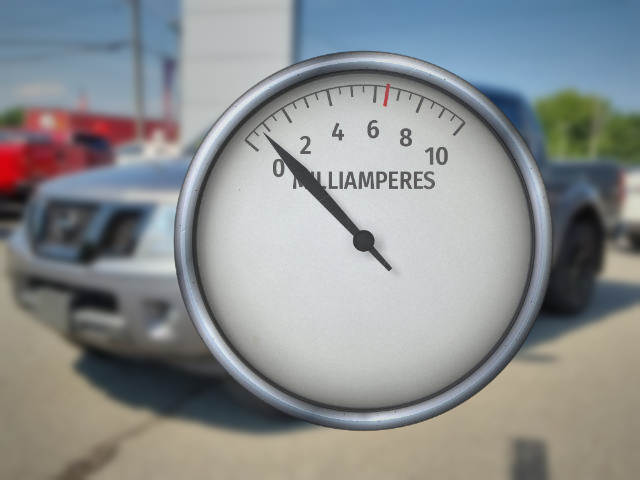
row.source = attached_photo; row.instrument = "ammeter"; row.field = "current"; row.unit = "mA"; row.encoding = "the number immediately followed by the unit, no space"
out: 0.75mA
